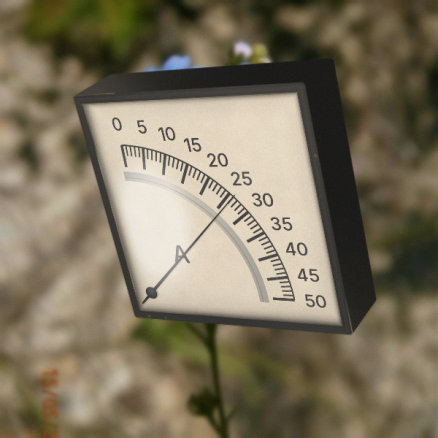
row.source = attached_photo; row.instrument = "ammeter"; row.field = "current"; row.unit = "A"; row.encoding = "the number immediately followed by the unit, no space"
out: 26A
